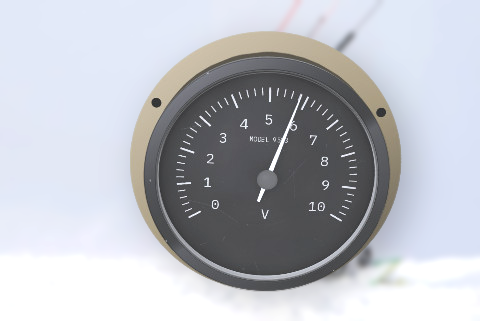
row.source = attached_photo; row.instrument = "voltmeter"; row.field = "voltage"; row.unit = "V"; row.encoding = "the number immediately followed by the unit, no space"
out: 5.8V
